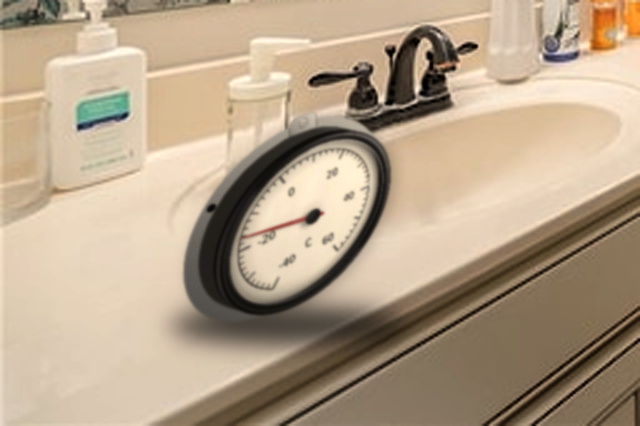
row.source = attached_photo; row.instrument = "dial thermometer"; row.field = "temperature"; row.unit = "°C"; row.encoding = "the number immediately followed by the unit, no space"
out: -16°C
